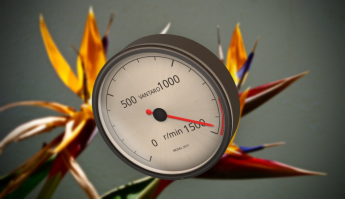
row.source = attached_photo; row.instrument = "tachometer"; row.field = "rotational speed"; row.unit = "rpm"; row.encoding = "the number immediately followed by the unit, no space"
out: 1450rpm
